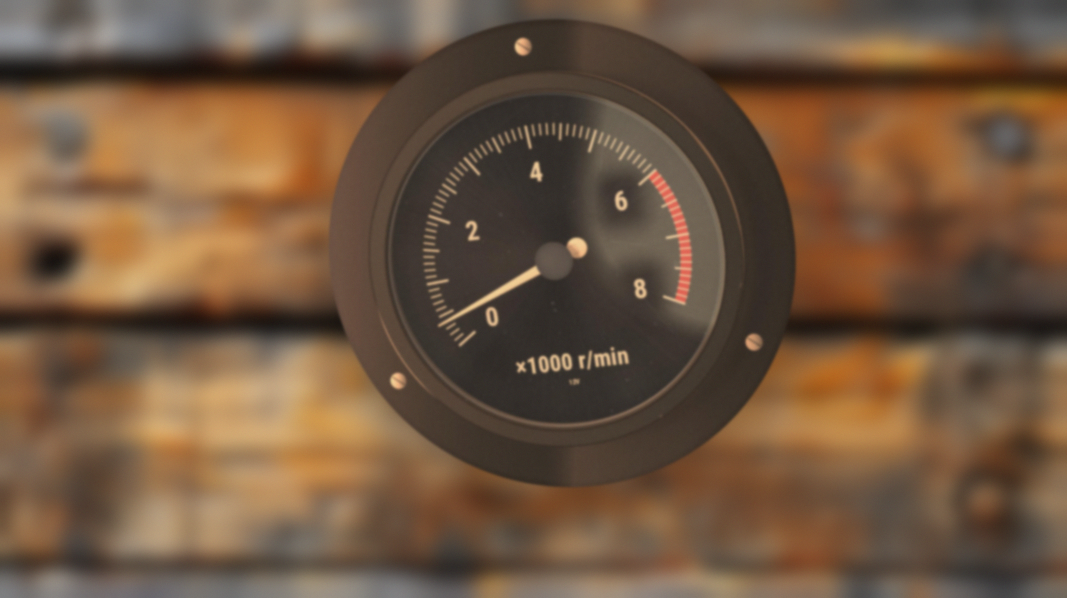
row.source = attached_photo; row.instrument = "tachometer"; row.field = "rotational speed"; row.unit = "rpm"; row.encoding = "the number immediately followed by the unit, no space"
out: 400rpm
